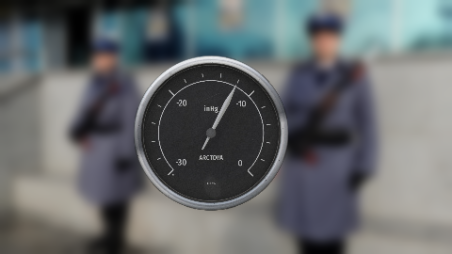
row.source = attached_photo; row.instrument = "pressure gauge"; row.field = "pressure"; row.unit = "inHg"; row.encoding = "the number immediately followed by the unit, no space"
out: -12inHg
